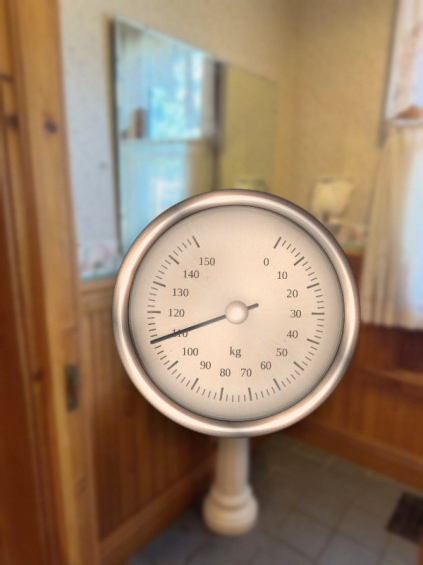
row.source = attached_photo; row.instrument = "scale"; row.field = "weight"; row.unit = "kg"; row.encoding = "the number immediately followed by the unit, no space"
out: 110kg
